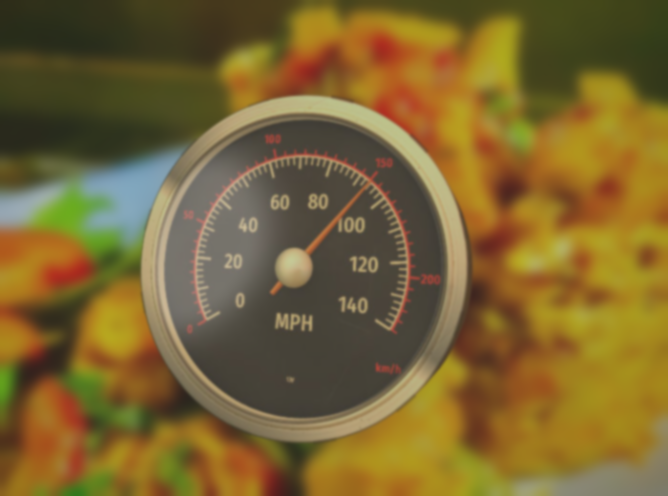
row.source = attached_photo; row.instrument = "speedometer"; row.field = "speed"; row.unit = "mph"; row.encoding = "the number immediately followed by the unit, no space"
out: 94mph
